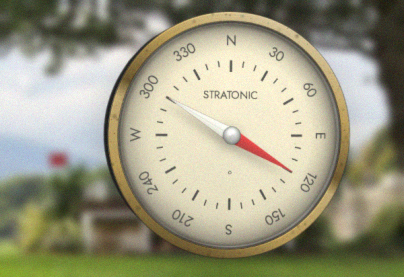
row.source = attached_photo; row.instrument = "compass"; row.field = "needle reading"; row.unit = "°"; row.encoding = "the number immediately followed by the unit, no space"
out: 120°
